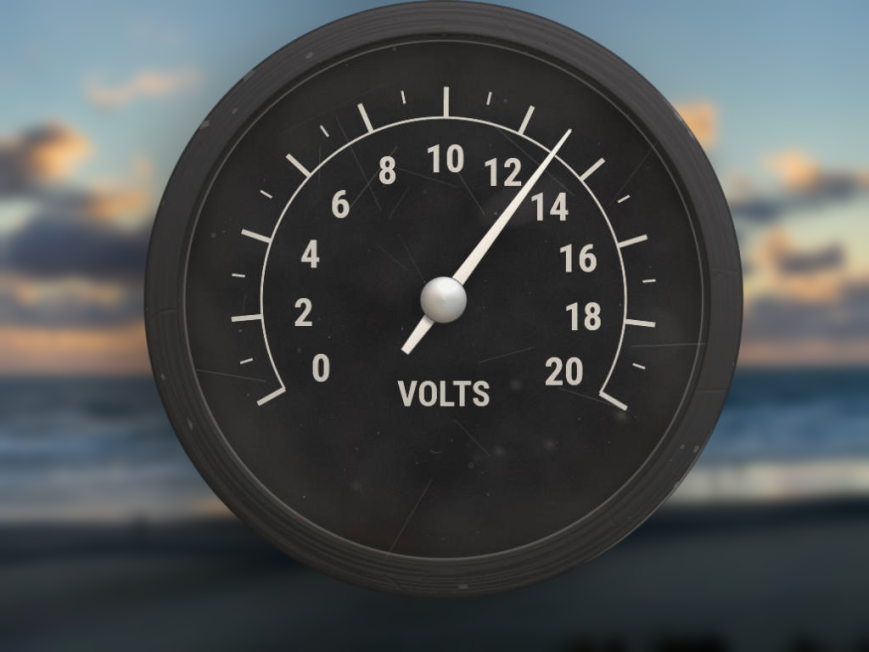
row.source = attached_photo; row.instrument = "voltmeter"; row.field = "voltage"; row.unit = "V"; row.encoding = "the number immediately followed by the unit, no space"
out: 13V
